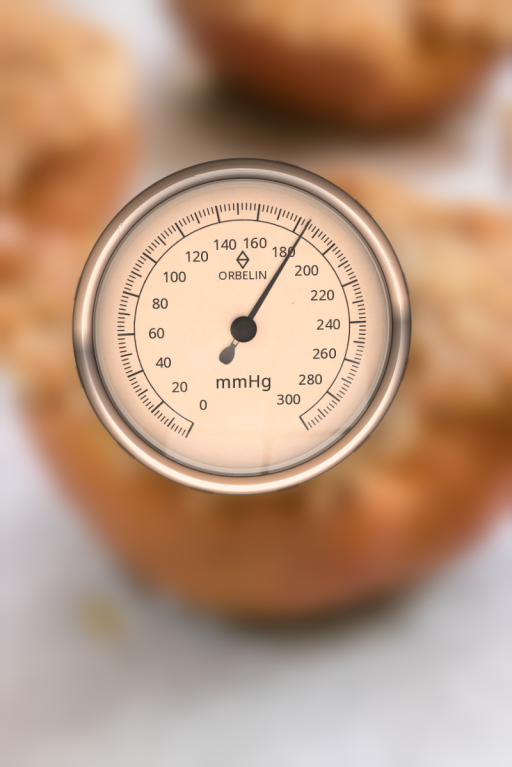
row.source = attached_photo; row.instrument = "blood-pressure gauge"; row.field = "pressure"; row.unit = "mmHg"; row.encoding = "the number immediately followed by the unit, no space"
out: 184mmHg
